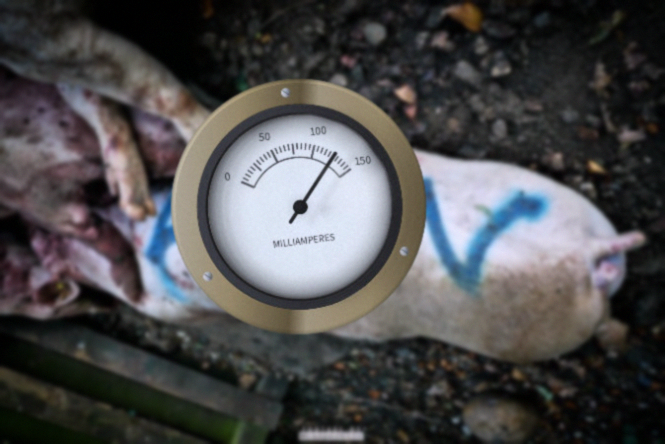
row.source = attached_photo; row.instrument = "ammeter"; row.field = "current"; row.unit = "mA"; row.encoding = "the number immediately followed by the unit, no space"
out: 125mA
